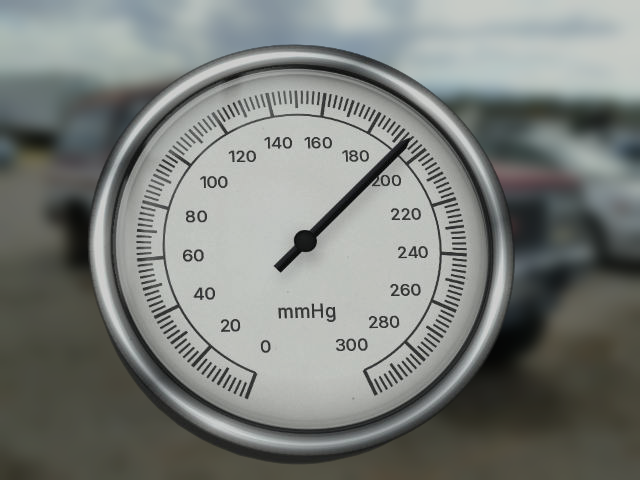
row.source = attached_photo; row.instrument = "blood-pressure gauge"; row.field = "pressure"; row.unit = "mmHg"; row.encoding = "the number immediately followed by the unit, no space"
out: 194mmHg
